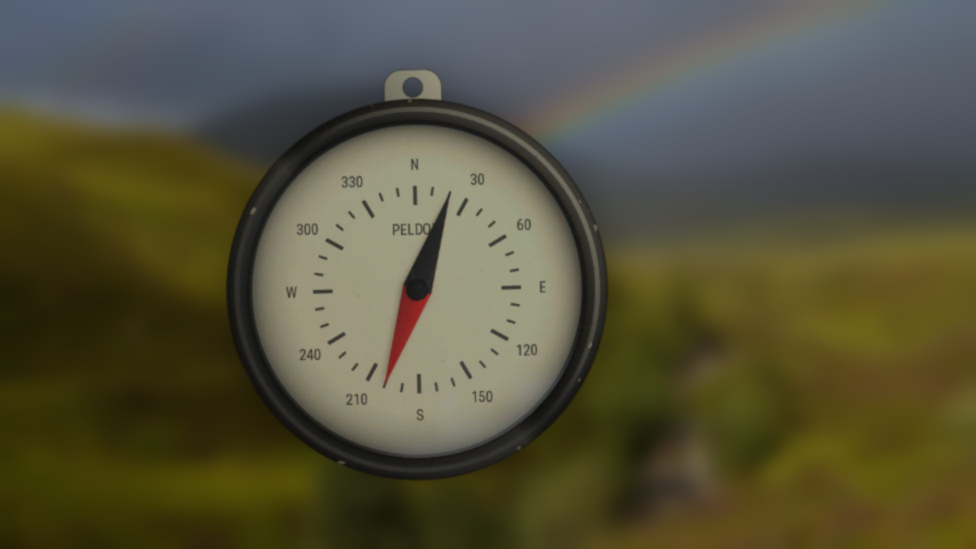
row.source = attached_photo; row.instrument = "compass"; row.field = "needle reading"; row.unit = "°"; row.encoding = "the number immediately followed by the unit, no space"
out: 200°
